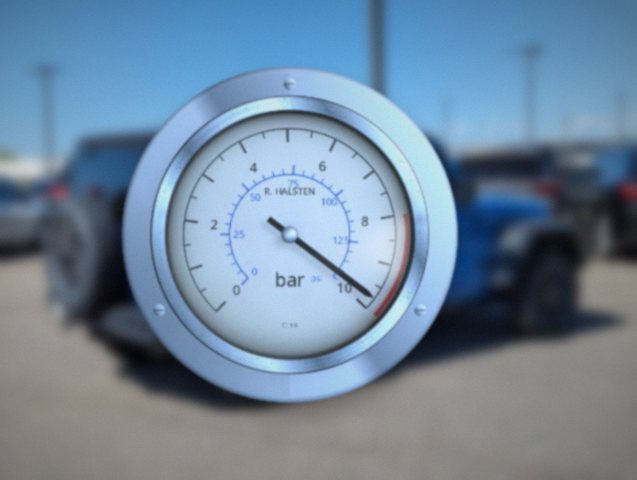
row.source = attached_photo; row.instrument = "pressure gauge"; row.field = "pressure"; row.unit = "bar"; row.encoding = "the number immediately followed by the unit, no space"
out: 9.75bar
